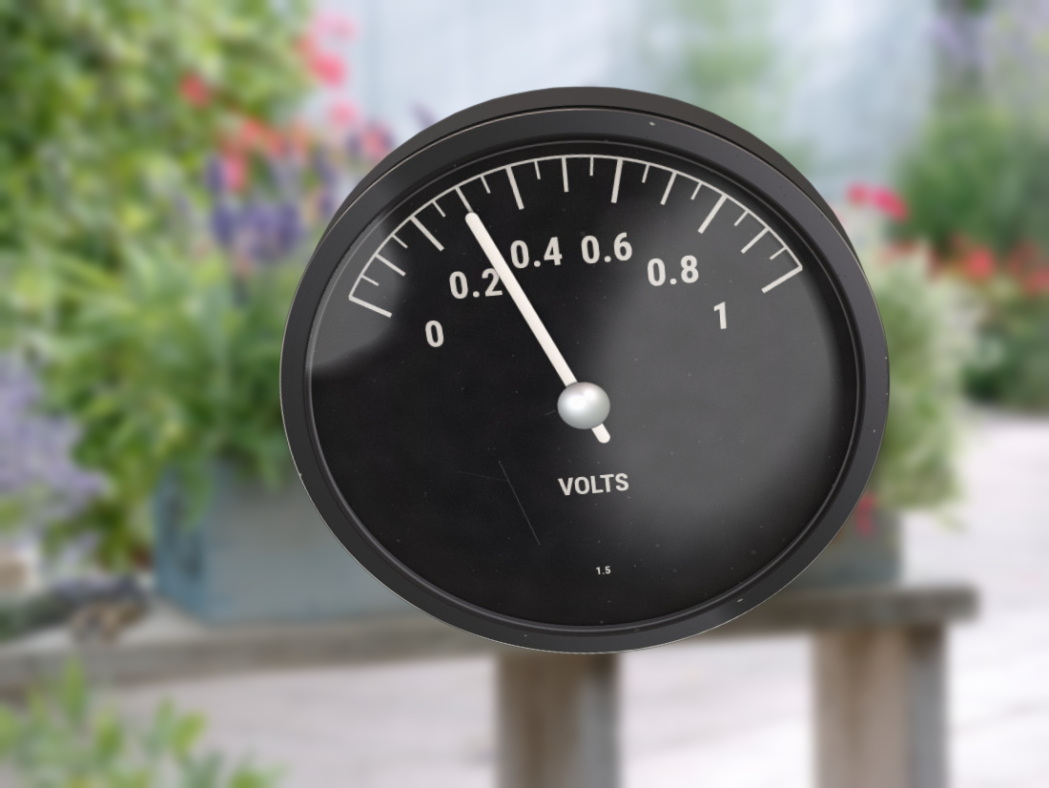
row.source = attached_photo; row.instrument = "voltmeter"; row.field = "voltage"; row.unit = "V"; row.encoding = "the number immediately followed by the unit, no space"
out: 0.3V
